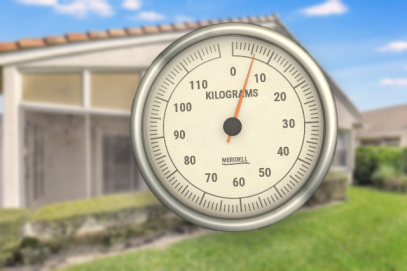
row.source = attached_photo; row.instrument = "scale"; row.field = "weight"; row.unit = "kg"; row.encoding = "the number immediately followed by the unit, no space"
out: 6kg
